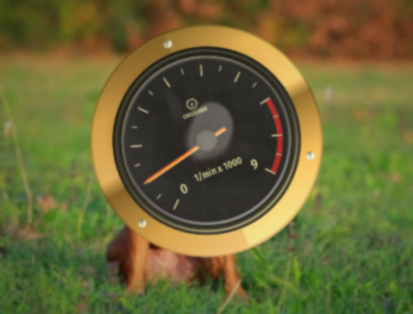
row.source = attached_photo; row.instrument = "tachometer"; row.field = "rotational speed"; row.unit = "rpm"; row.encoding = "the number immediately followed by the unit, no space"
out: 1000rpm
